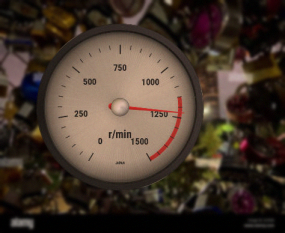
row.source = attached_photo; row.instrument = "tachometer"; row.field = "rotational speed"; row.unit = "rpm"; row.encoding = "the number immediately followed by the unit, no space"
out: 1225rpm
